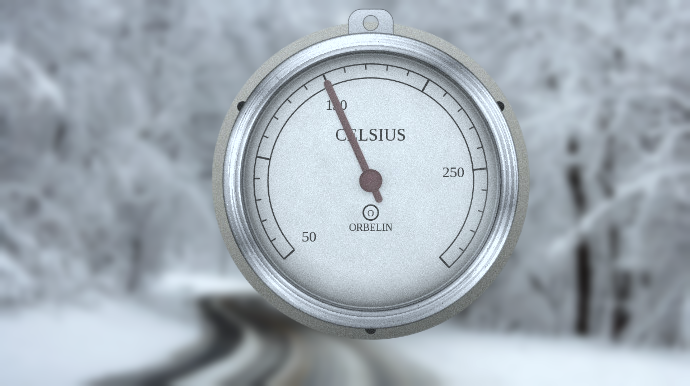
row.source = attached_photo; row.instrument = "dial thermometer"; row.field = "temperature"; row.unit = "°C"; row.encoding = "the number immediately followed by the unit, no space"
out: 150°C
